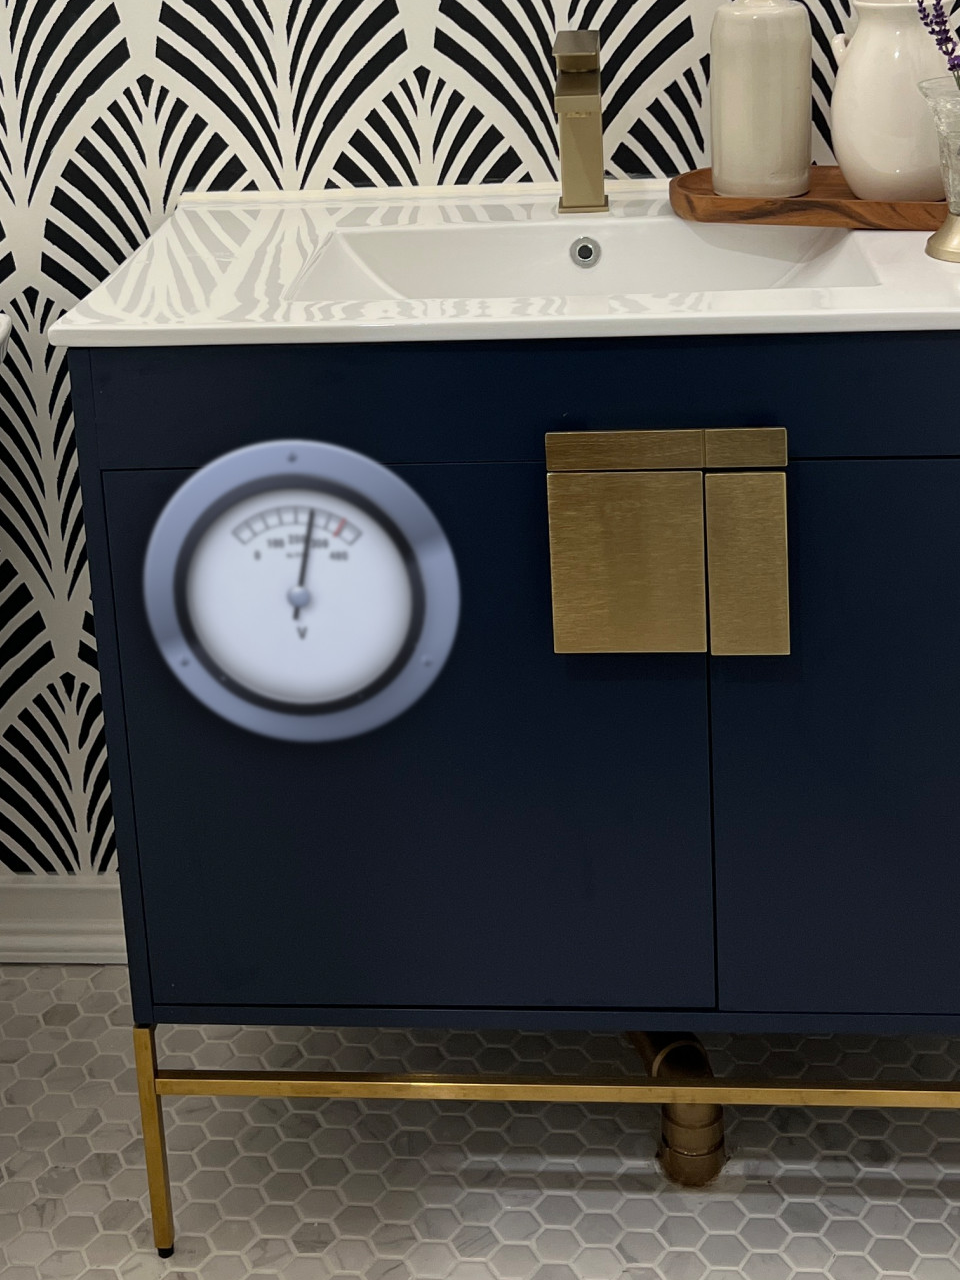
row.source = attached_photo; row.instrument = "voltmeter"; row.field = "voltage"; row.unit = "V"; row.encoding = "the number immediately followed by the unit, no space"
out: 250V
